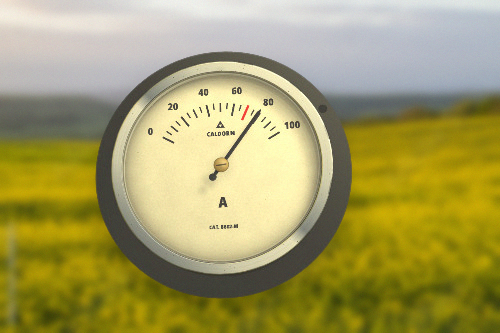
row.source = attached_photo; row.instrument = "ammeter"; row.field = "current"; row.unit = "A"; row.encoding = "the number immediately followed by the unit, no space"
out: 80A
